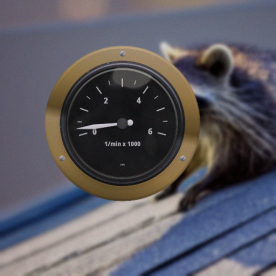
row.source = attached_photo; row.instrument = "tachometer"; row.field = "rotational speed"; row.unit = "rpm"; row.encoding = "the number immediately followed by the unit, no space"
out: 250rpm
